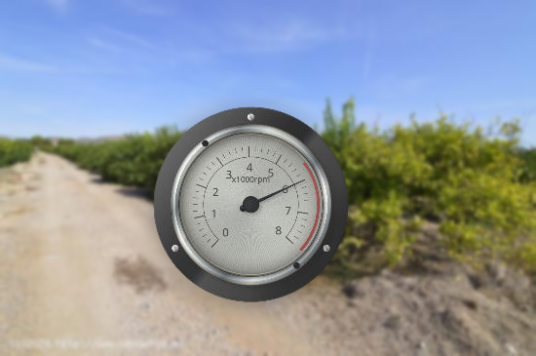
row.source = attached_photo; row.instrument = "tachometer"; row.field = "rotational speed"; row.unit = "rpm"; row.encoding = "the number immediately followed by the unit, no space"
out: 6000rpm
